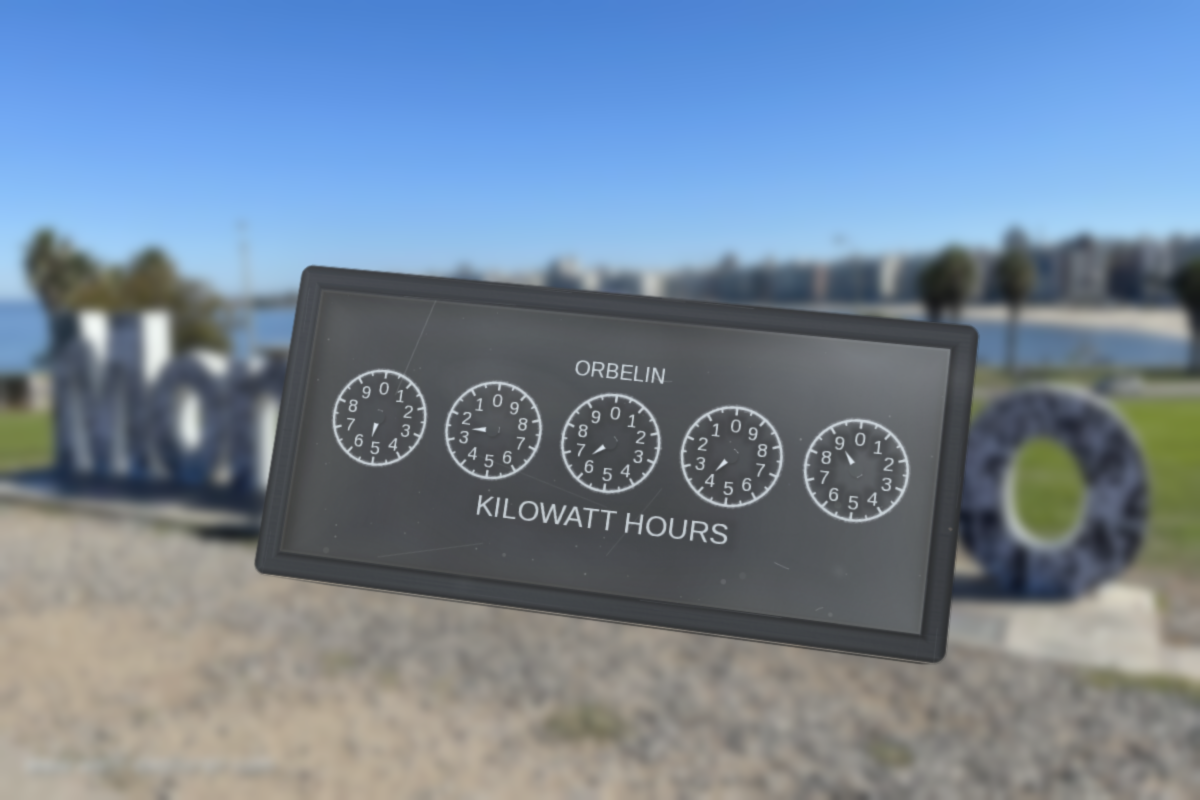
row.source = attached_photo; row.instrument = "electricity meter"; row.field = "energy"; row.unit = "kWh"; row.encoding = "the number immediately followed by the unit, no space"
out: 52639kWh
